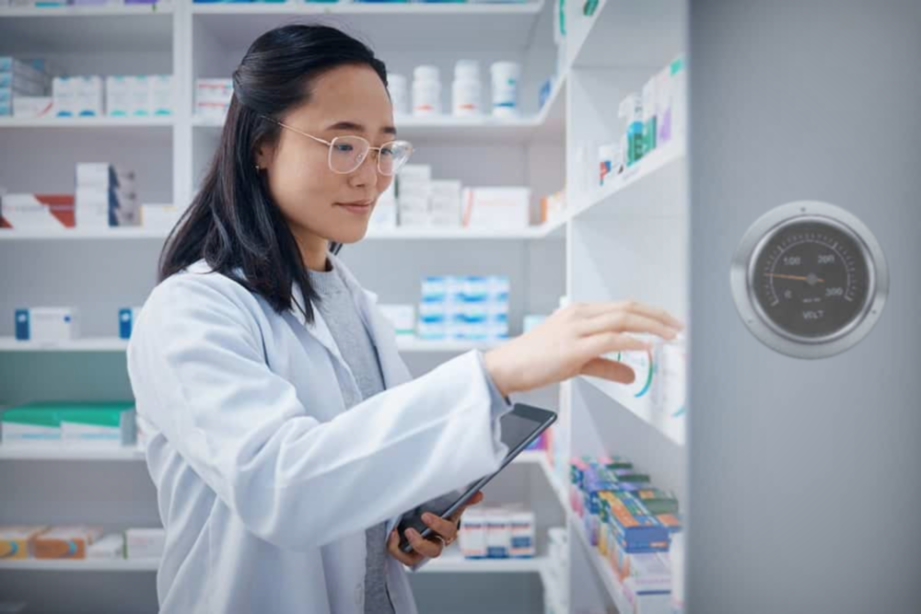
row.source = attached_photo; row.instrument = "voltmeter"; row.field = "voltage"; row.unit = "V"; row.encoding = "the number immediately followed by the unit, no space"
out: 50V
